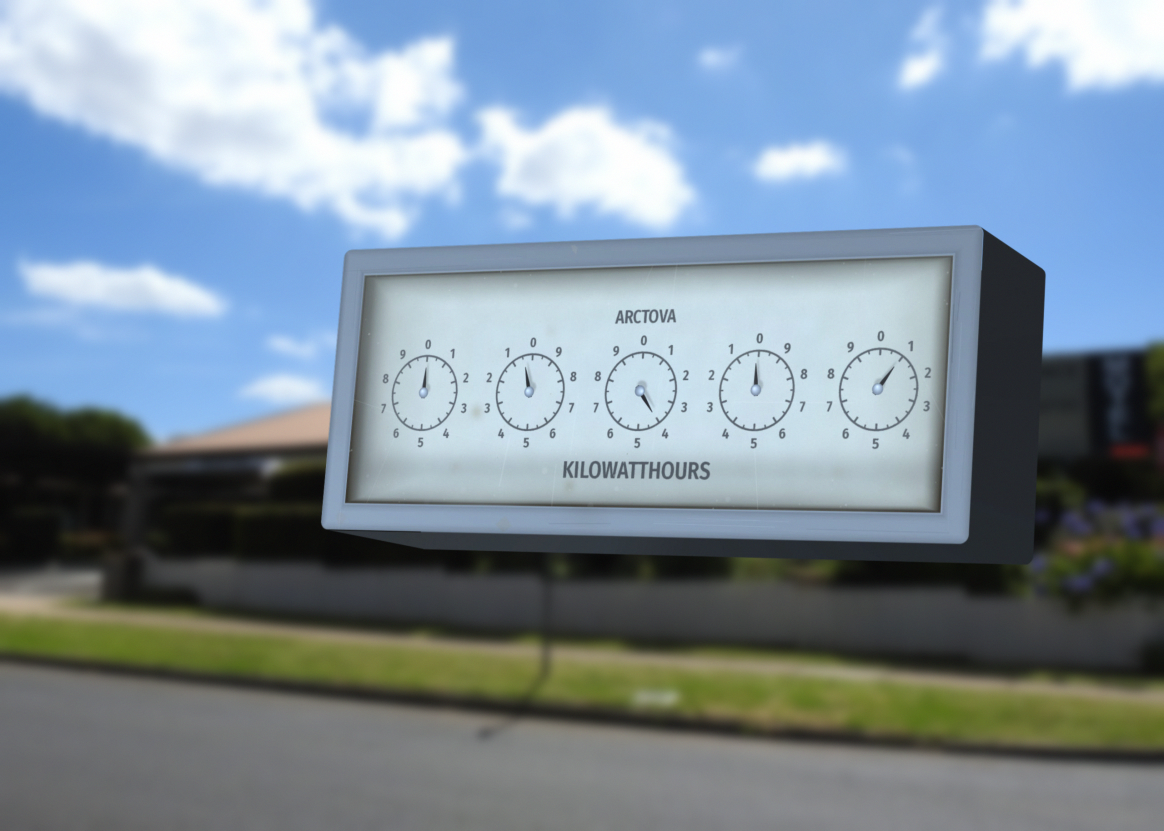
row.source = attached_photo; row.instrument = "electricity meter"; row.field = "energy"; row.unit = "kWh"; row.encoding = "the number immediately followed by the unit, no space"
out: 401kWh
